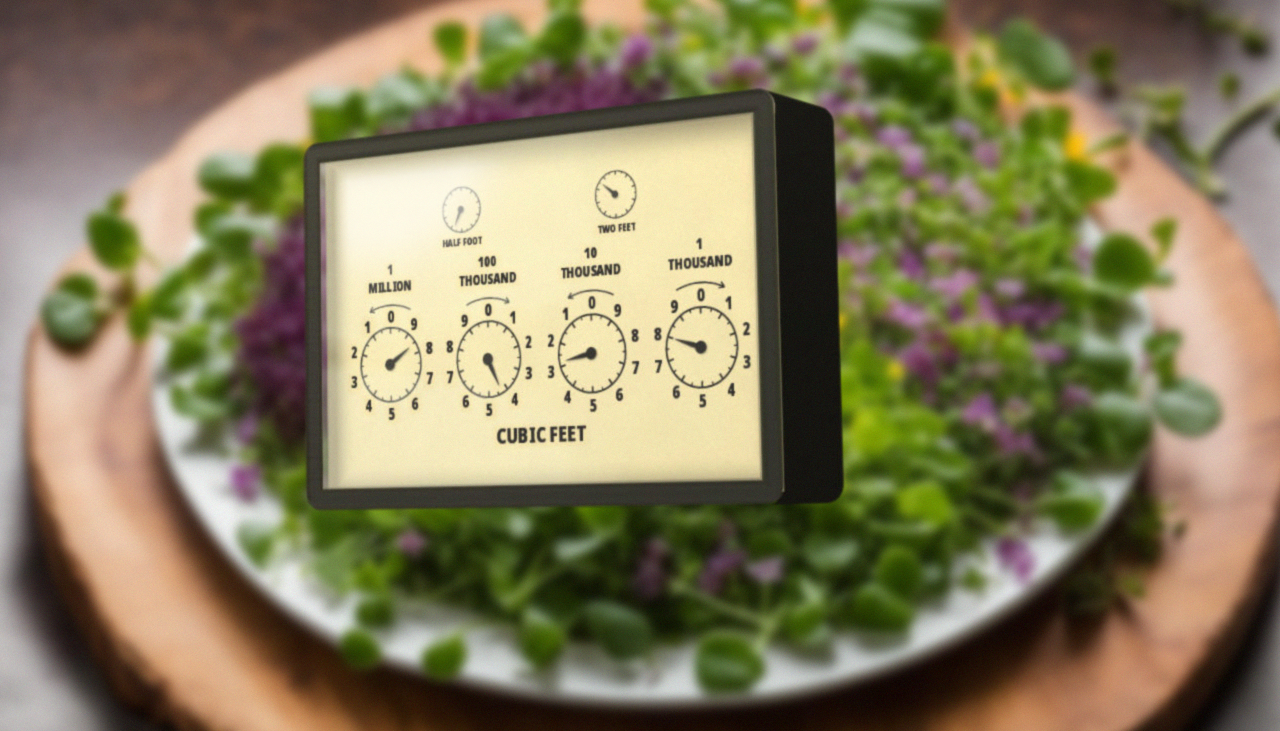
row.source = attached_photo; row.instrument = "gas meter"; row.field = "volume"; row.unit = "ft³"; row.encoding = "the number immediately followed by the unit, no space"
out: 842800ft³
